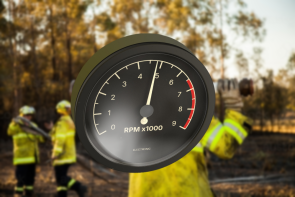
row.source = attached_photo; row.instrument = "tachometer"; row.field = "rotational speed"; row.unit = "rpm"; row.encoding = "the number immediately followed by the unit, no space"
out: 4750rpm
